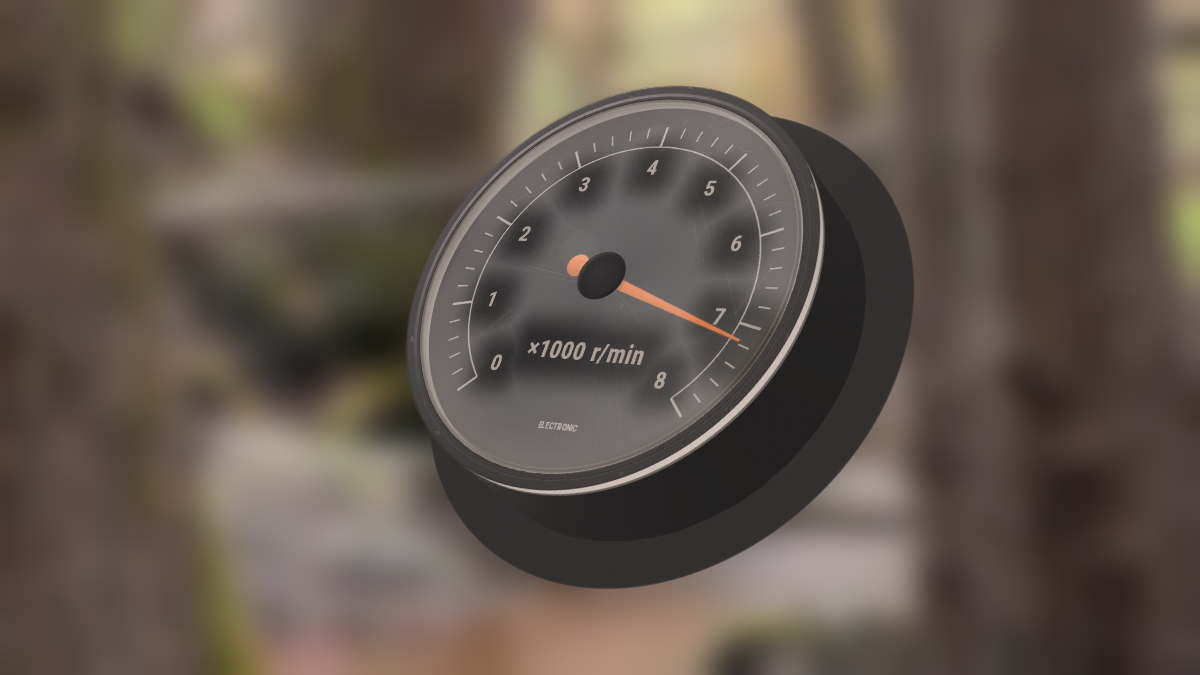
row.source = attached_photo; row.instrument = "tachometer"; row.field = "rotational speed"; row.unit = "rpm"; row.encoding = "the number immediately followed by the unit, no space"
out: 7200rpm
